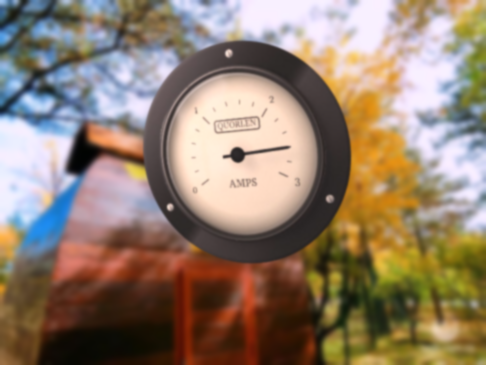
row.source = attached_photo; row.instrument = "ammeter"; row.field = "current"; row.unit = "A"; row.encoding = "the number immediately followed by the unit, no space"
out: 2.6A
